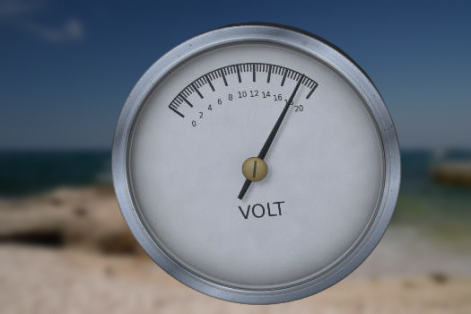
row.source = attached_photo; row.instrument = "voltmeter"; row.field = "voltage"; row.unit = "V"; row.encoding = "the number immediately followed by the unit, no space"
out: 18V
